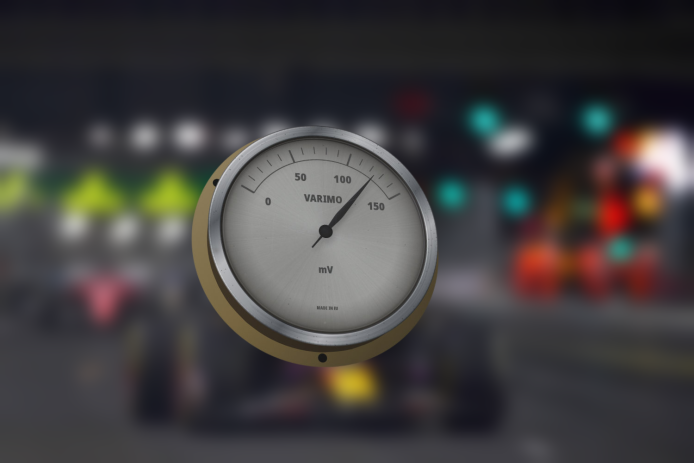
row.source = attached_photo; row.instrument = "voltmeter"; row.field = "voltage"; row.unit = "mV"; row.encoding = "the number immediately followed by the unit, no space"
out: 125mV
